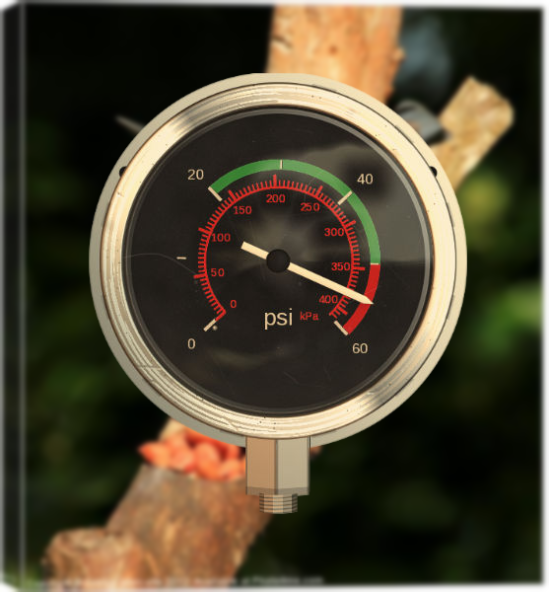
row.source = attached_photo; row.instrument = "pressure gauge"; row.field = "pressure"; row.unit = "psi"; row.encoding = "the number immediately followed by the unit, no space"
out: 55psi
